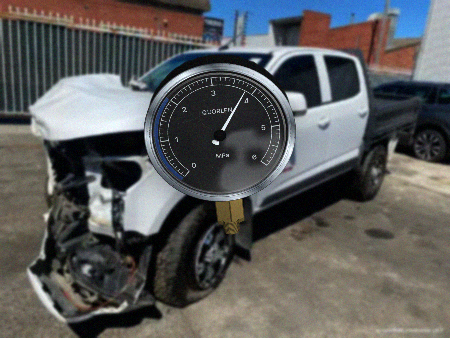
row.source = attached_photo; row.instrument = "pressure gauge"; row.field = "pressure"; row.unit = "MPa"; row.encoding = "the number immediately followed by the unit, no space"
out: 3.8MPa
